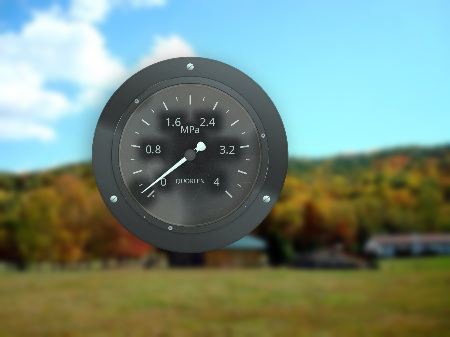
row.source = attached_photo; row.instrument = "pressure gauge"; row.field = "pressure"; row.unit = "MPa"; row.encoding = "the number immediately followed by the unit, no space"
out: 0.1MPa
